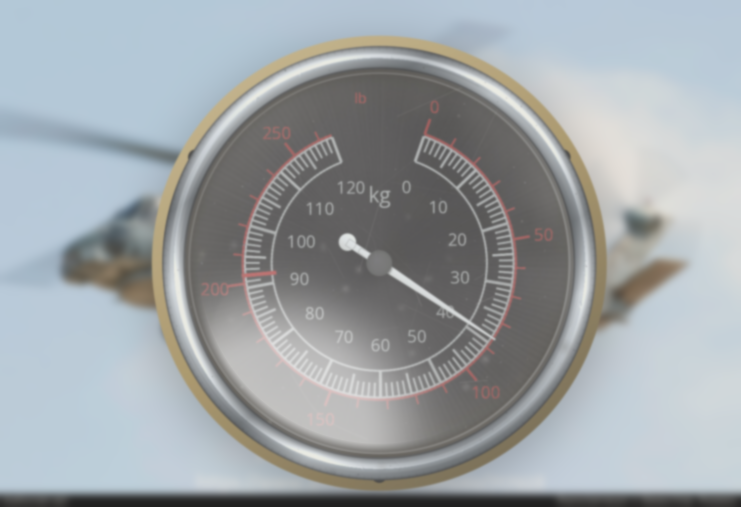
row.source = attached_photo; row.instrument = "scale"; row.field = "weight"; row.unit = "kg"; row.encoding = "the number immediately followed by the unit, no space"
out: 39kg
